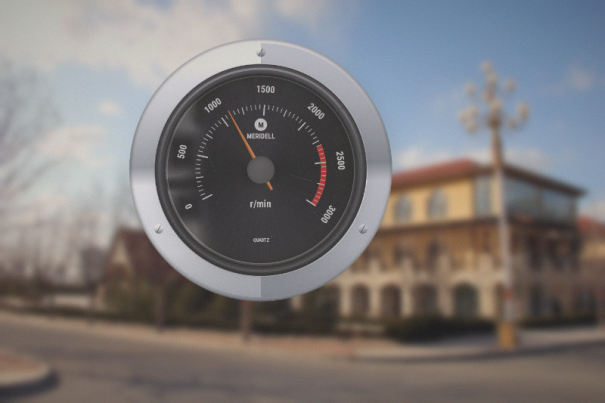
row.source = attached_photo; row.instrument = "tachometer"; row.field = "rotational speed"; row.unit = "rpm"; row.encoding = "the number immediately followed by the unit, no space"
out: 1100rpm
